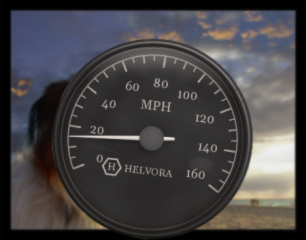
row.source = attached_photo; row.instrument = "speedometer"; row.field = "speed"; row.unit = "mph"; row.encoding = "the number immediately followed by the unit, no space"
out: 15mph
